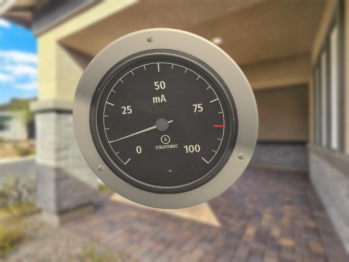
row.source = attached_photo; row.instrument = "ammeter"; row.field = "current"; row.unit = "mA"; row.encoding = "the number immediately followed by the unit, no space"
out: 10mA
